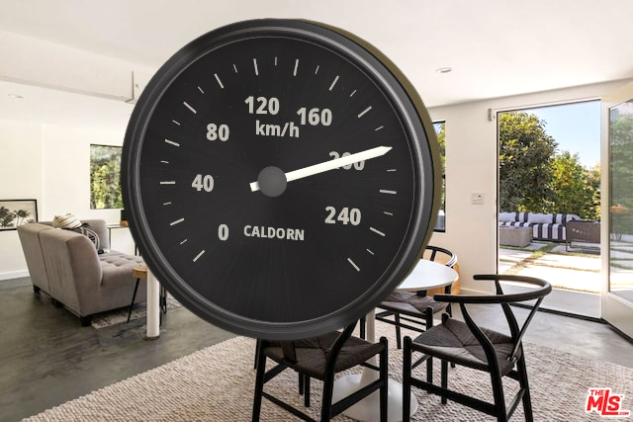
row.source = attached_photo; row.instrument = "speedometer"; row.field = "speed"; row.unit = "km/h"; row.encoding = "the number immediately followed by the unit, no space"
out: 200km/h
